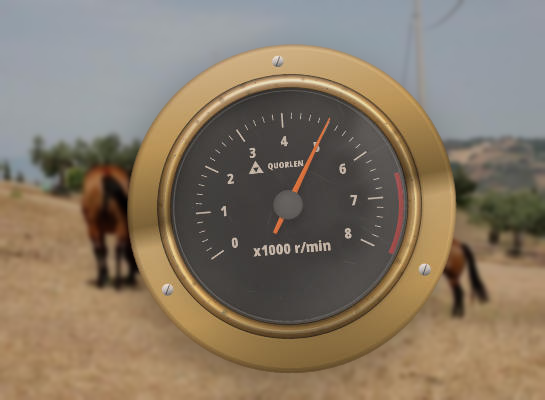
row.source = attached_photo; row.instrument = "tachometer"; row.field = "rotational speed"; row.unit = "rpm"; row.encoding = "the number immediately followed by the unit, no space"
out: 5000rpm
